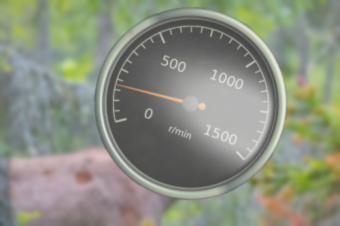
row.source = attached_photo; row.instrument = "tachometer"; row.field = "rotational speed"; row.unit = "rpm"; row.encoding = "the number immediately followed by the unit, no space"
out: 175rpm
